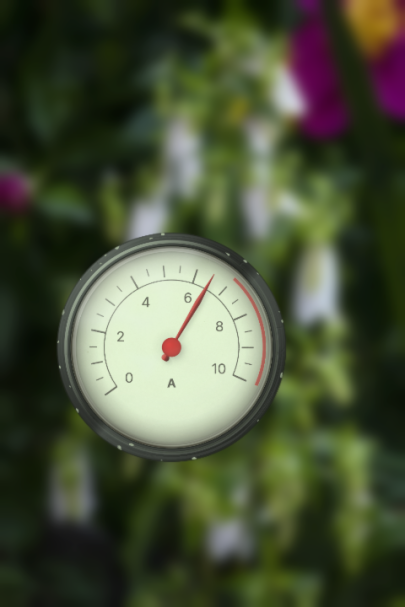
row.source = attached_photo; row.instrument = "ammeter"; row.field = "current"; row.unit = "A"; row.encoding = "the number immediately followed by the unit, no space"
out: 6.5A
